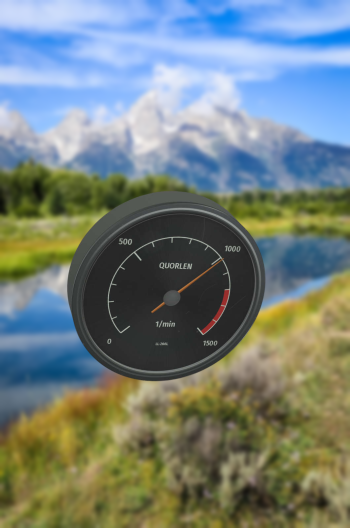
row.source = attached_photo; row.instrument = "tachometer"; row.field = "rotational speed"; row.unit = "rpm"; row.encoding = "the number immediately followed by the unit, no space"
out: 1000rpm
